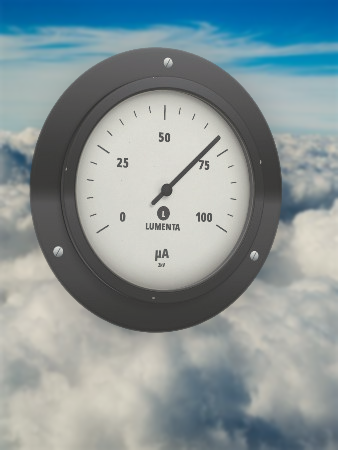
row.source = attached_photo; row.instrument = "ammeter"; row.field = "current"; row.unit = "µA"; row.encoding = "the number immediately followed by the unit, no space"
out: 70µA
